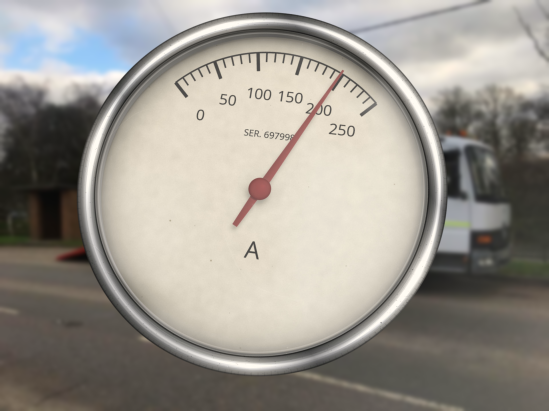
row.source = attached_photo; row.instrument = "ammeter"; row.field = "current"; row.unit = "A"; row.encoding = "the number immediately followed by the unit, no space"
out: 200A
